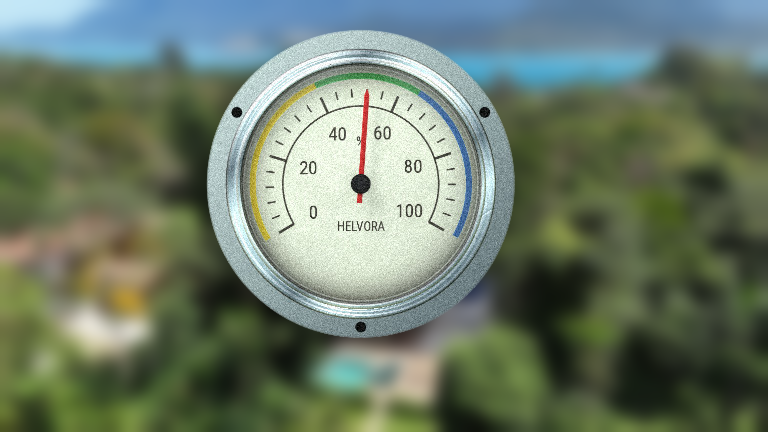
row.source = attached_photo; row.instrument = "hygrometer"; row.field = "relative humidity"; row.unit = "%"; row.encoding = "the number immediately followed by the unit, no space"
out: 52%
